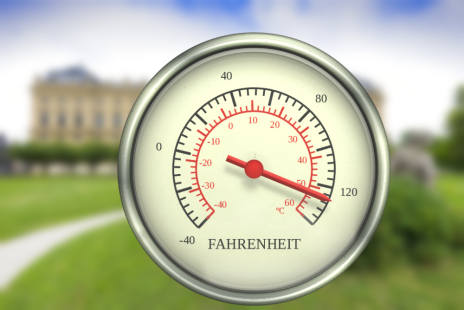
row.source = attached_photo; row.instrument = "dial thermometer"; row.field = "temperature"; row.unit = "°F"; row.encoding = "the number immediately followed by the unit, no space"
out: 126°F
